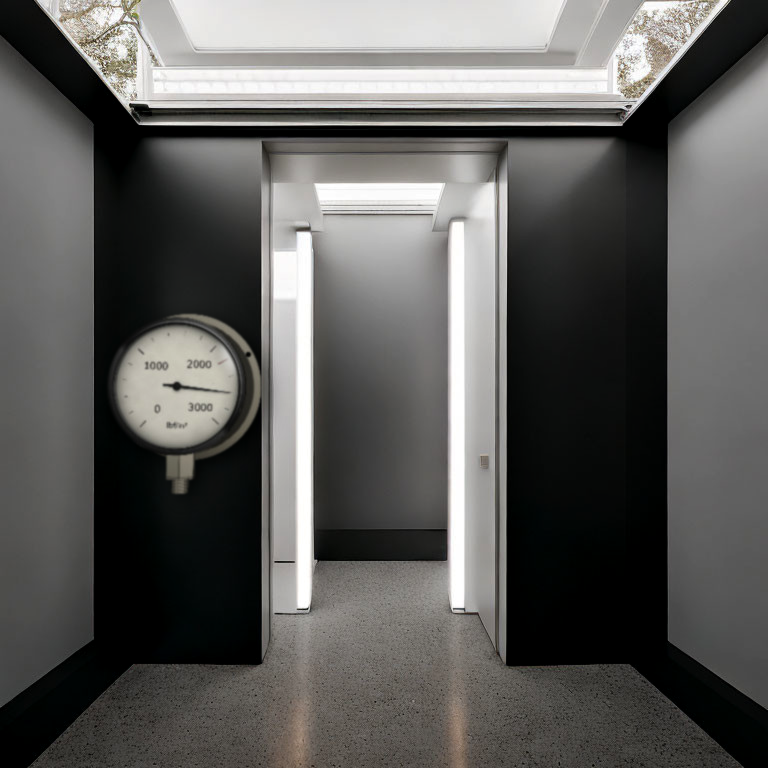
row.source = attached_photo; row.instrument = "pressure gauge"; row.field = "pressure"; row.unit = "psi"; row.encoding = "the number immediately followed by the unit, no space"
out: 2600psi
